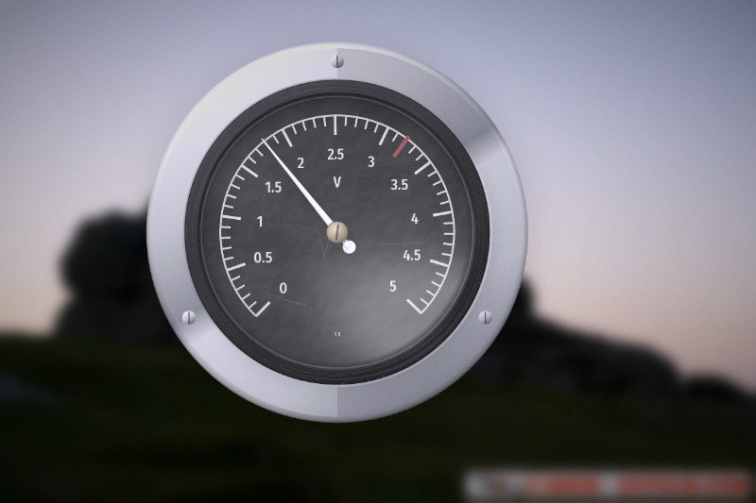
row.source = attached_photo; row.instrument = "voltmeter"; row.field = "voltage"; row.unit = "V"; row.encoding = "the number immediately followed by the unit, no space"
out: 1.8V
